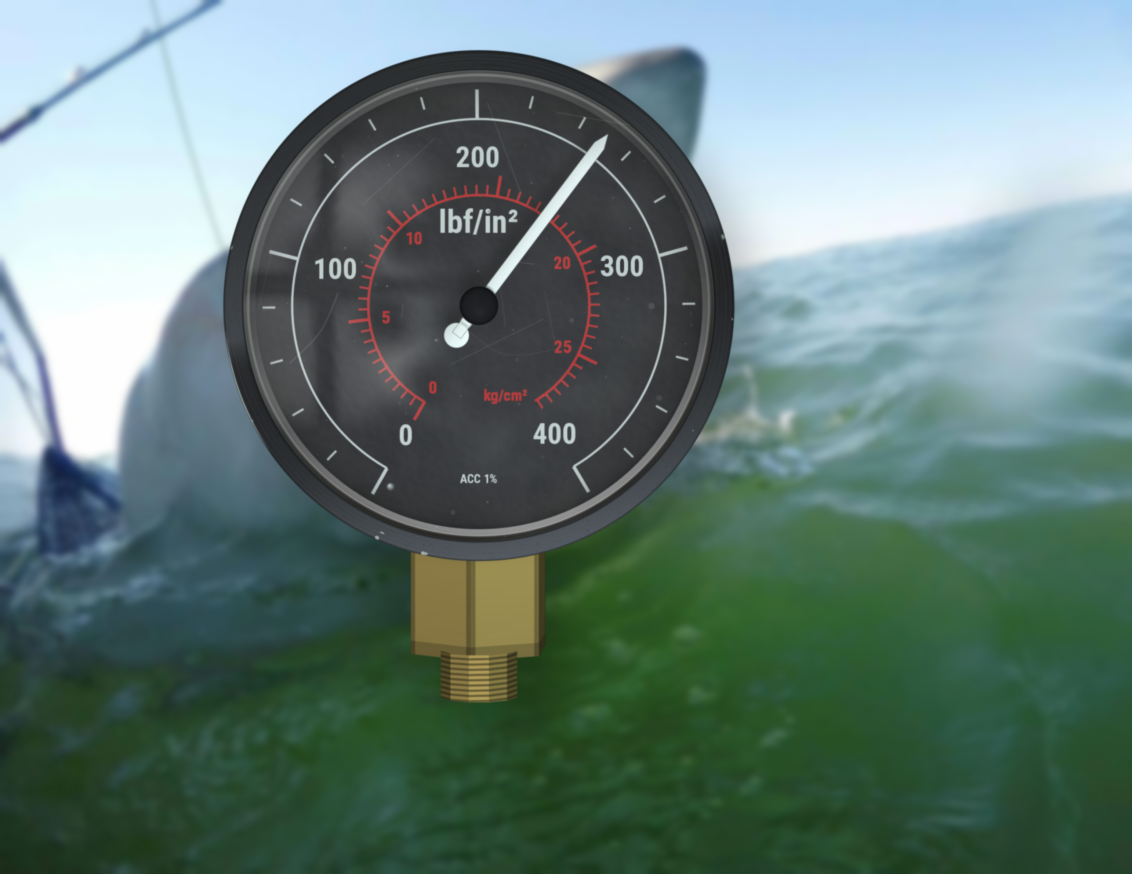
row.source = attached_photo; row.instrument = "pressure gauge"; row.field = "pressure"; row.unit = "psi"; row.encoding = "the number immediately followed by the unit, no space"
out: 250psi
